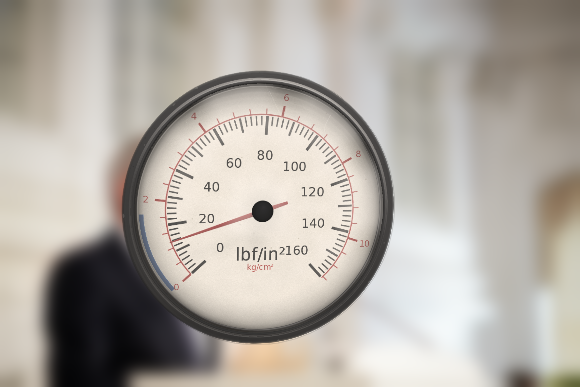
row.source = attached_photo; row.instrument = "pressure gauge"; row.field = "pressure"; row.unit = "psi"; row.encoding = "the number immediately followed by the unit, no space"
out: 14psi
